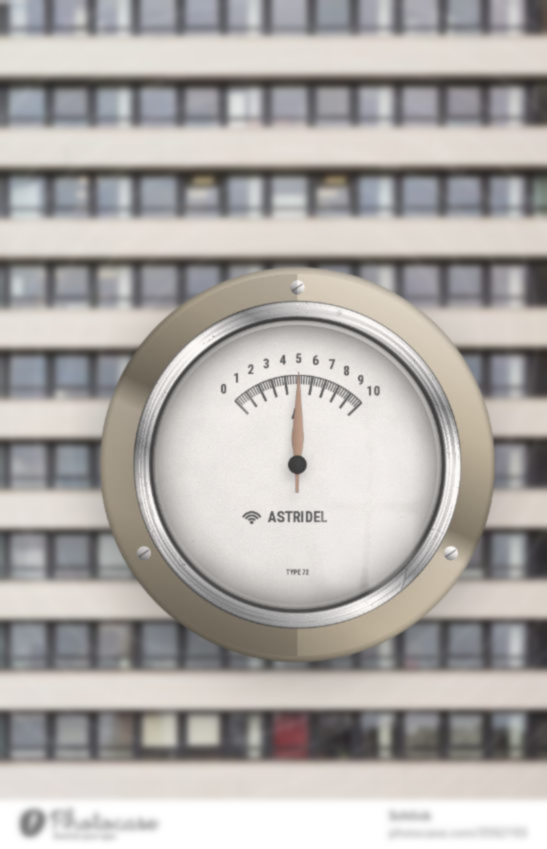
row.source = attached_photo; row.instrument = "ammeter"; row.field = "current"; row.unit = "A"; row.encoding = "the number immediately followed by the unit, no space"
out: 5A
